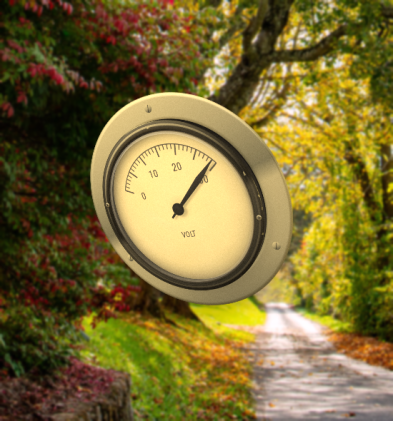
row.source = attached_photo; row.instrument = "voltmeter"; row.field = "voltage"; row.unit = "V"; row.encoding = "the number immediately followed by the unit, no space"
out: 29V
